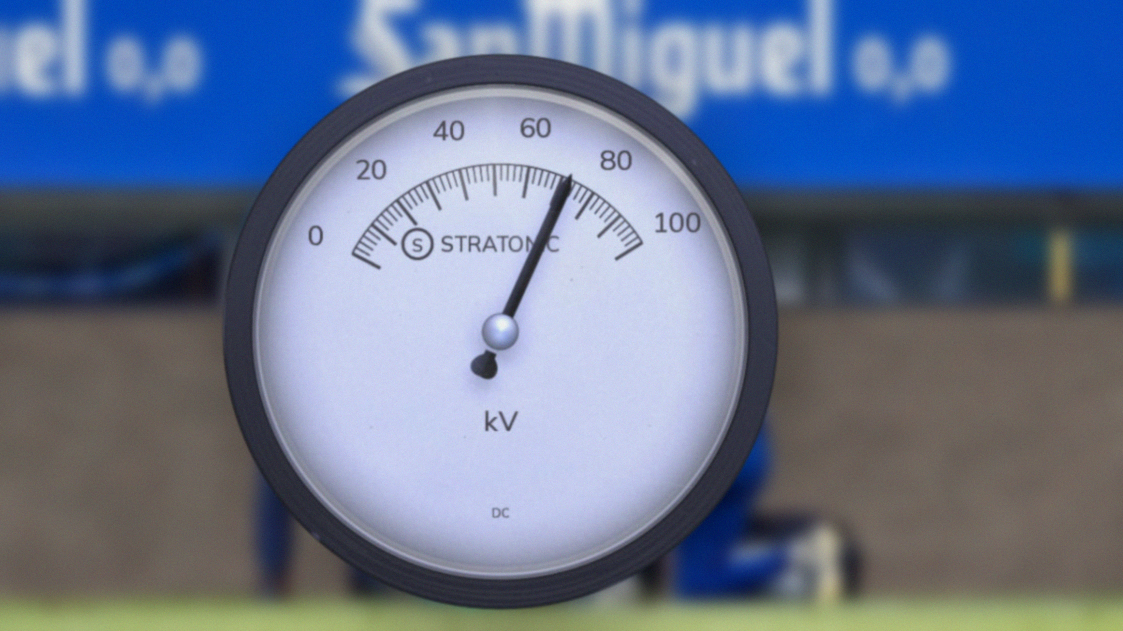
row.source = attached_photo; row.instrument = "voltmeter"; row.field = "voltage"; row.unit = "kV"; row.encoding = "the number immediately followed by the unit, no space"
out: 72kV
